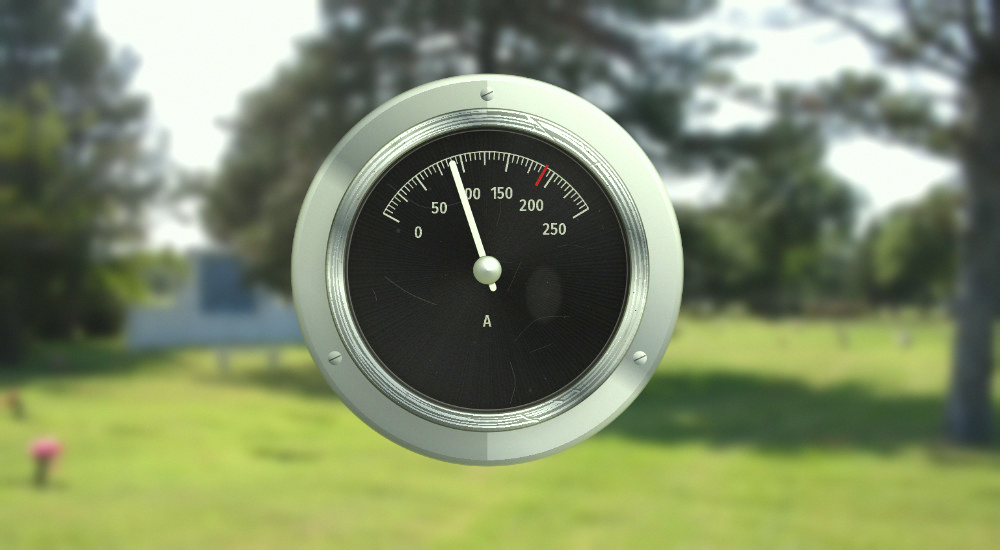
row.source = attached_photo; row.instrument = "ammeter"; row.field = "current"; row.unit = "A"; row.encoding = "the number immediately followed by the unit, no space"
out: 90A
